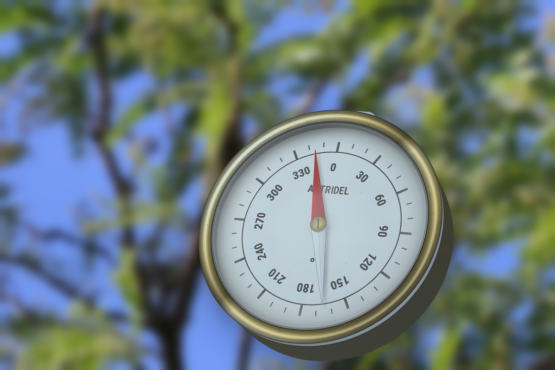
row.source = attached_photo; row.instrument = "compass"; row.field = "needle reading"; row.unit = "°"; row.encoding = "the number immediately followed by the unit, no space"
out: 345°
